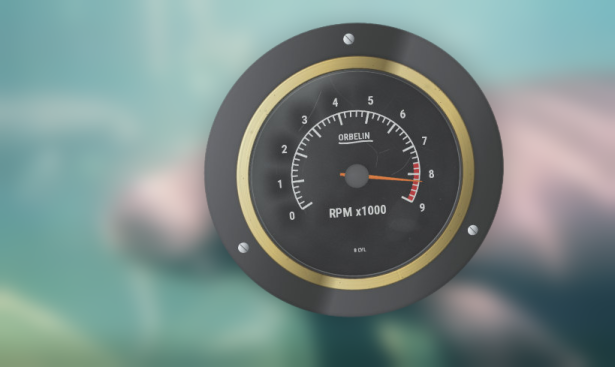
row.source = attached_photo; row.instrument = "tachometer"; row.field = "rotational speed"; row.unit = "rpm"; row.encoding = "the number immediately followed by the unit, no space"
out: 8200rpm
